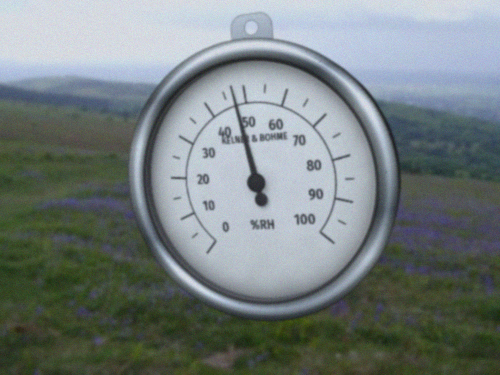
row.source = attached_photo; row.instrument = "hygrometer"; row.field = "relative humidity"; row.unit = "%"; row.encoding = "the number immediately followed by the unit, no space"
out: 47.5%
